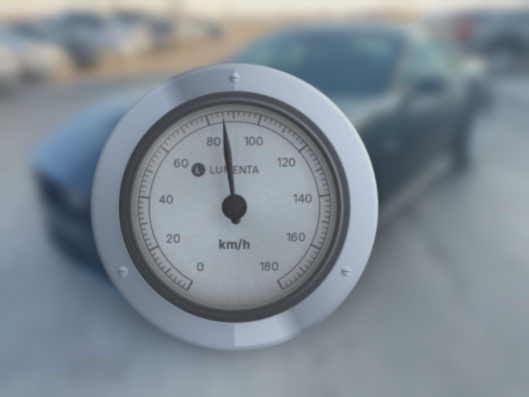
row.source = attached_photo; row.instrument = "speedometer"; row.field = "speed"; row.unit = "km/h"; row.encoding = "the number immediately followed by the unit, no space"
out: 86km/h
